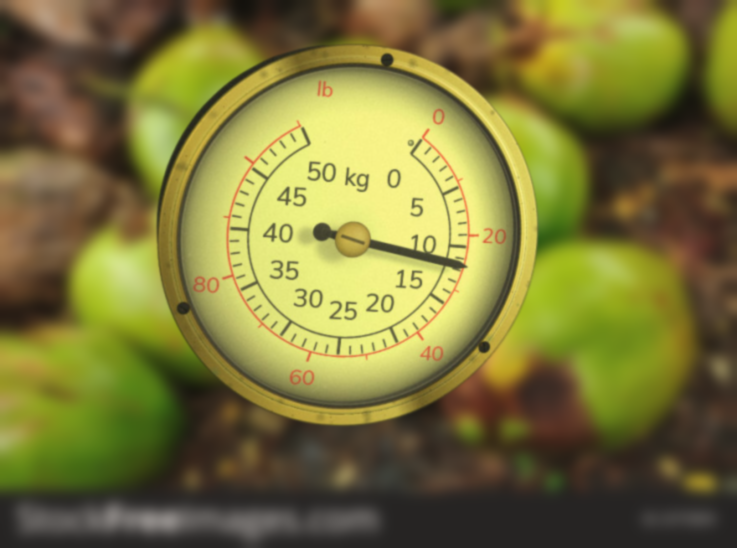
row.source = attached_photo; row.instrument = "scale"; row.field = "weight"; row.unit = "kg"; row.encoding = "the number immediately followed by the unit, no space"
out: 11.5kg
